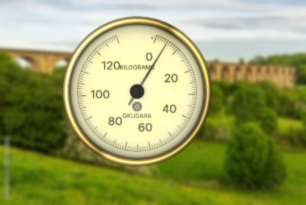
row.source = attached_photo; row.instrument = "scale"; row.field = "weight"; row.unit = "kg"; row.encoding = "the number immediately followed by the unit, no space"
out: 5kg
